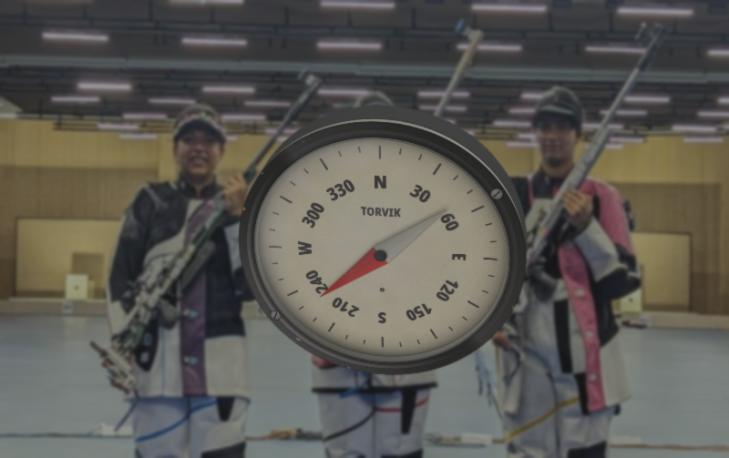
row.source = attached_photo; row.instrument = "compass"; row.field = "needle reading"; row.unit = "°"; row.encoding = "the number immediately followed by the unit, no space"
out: 230°
